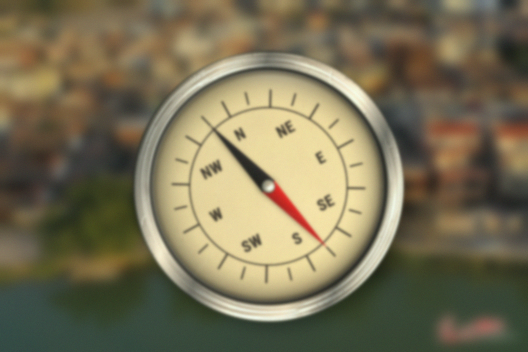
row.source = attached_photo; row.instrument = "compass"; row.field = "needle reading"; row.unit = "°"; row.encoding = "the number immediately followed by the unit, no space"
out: 165°
